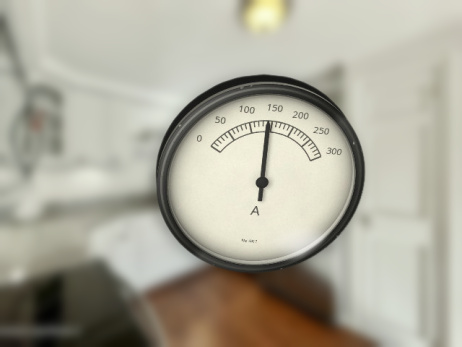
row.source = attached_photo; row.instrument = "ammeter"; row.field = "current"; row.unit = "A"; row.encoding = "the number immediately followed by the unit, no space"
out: 140A
